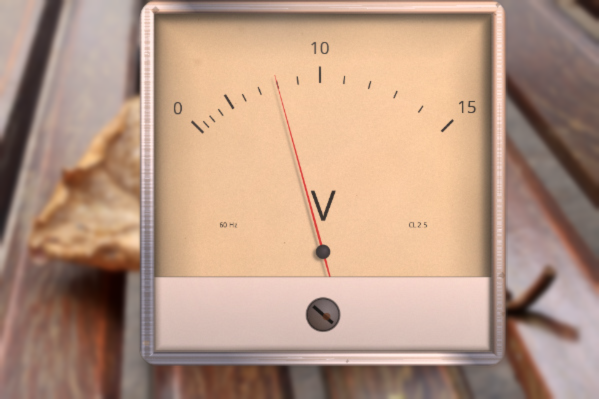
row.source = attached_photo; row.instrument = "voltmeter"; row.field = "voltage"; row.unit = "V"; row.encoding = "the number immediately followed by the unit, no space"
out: 8V
